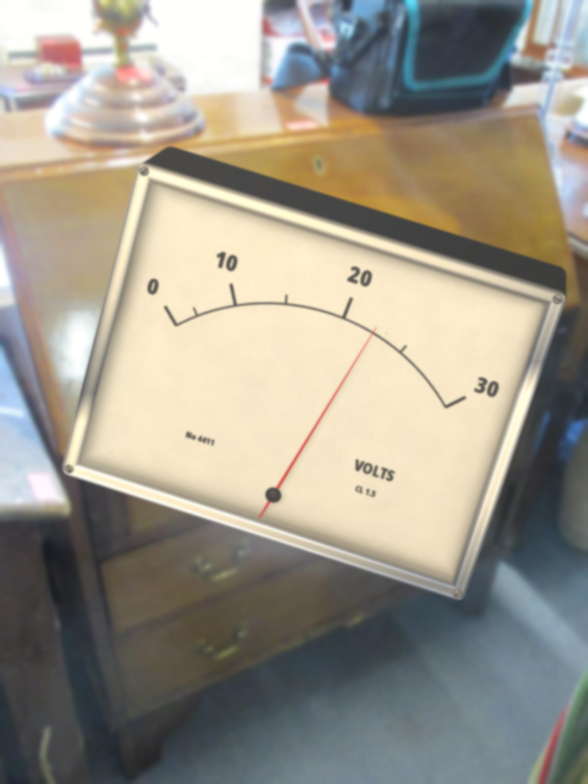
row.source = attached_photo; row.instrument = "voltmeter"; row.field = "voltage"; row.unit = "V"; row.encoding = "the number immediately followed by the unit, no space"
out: 22.5V
